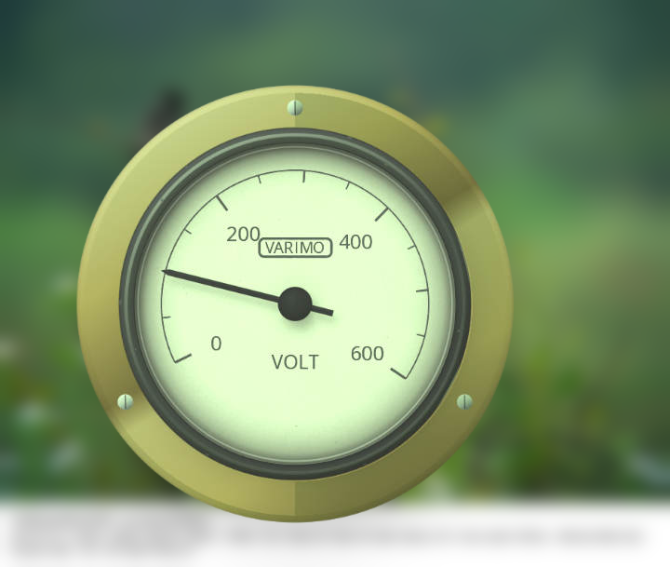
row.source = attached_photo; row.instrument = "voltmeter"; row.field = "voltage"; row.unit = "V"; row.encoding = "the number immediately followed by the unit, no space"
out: 100V
